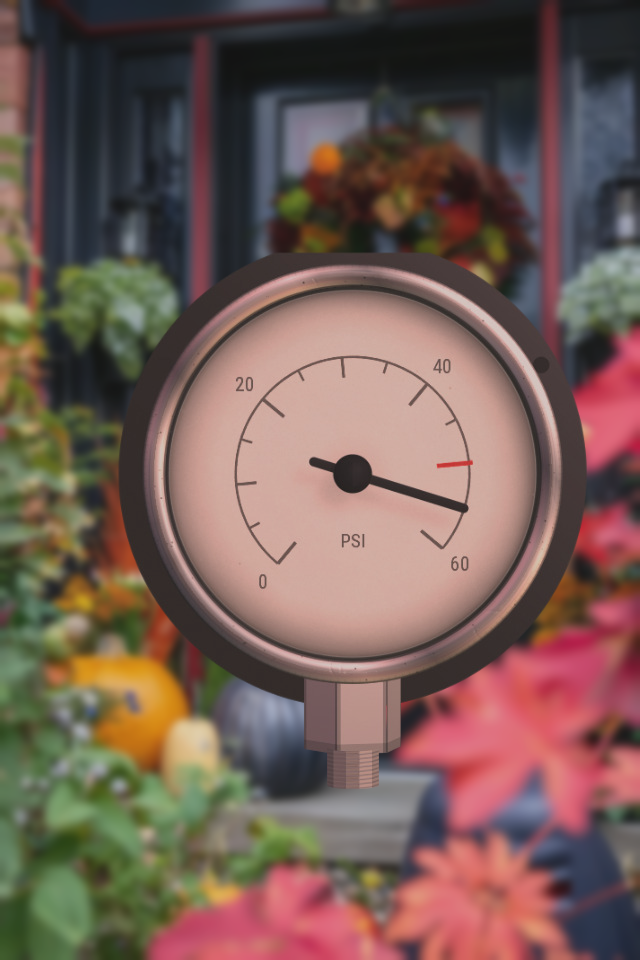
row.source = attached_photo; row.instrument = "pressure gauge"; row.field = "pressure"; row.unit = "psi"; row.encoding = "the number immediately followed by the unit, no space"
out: 55psi
